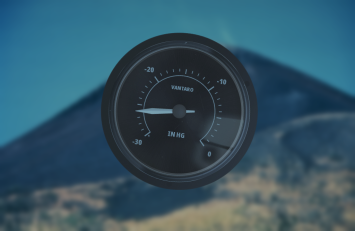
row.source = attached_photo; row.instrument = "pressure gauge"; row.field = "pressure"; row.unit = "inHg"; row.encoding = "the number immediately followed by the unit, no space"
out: -26inHg
